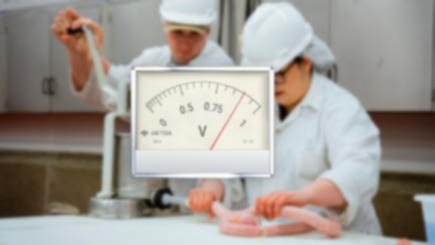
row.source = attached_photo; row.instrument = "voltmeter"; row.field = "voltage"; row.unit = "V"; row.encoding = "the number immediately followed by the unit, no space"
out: 0.9V
